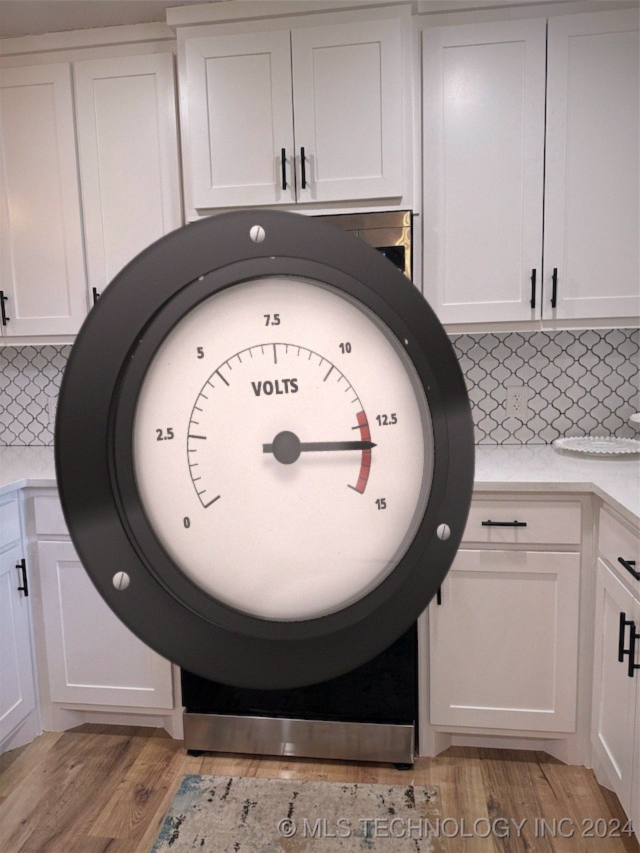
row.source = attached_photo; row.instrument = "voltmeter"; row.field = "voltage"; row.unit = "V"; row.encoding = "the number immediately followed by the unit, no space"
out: 13.25V
